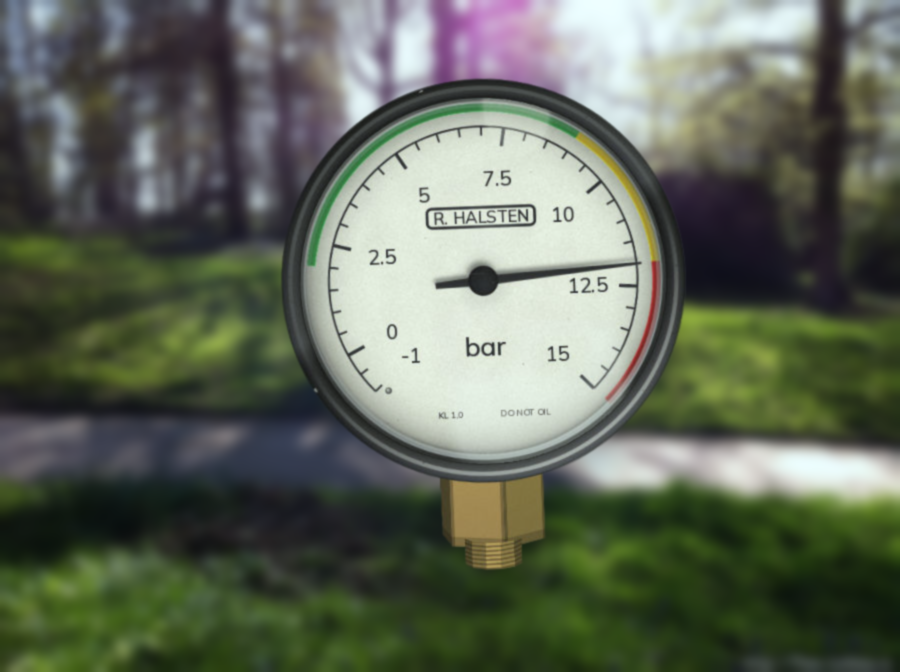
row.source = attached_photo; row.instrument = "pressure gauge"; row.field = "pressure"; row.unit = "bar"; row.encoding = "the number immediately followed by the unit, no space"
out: 12bar
